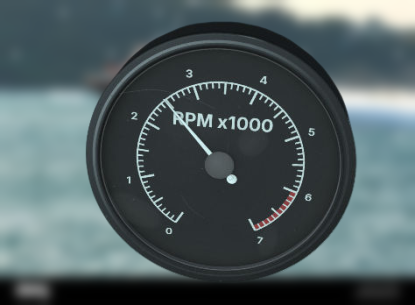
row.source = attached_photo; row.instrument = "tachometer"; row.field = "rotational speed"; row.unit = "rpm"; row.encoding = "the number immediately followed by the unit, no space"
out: 2500rpm
